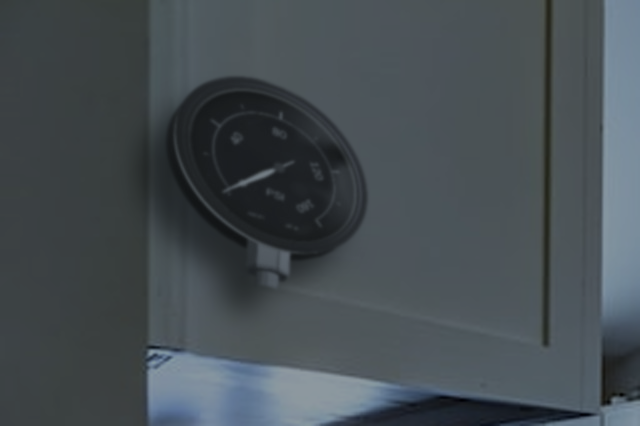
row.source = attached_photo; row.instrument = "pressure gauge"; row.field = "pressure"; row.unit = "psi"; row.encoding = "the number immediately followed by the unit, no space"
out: 0psi
